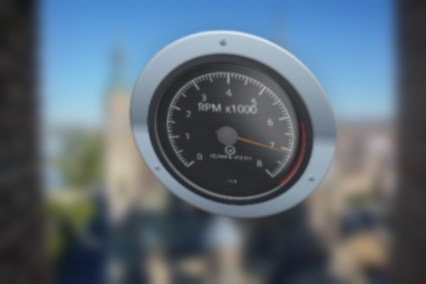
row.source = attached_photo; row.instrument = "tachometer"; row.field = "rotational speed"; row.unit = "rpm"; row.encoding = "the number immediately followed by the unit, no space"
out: 7000rpm
